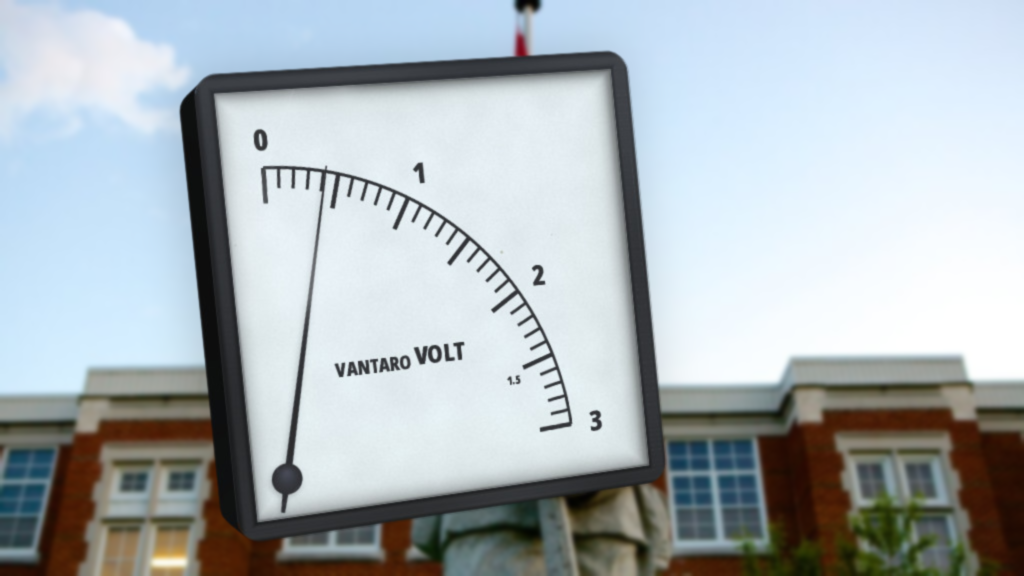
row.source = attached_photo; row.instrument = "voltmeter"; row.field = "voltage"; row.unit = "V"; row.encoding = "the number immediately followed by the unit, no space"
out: 0.4V
